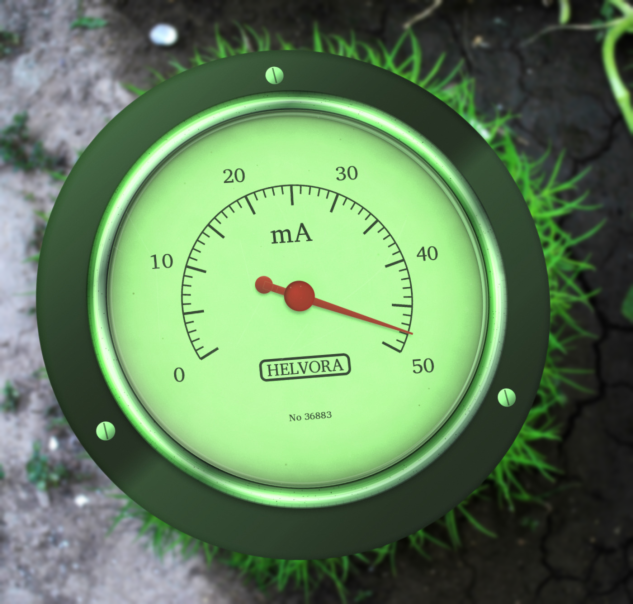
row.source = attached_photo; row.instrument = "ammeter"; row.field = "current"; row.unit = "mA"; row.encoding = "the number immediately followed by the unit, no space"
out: 48mA
